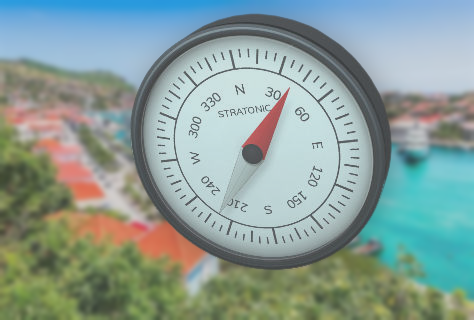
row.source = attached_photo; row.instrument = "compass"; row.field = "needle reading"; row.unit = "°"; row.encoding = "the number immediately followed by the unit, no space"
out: 40°
